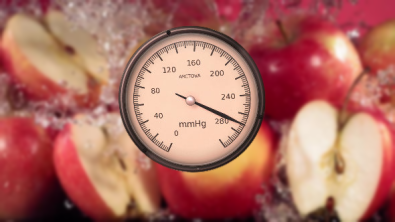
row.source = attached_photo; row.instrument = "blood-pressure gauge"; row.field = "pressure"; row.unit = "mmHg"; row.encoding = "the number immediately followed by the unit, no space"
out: 270mmHg
